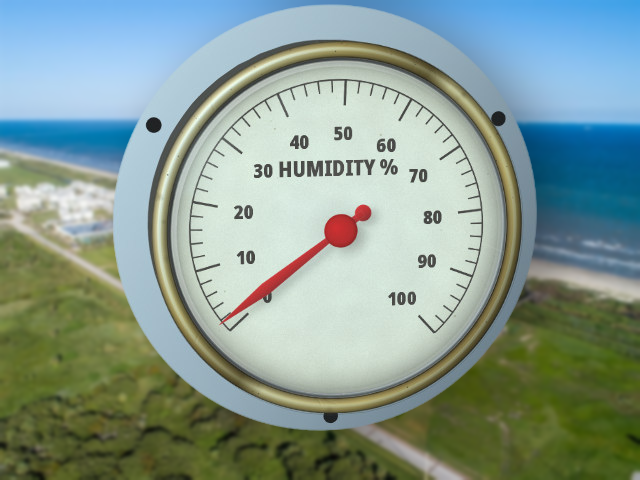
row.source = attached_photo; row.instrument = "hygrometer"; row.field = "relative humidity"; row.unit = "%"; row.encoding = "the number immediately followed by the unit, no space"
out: 2%
